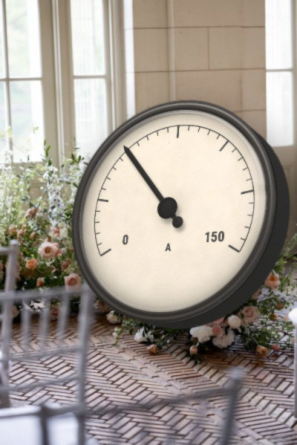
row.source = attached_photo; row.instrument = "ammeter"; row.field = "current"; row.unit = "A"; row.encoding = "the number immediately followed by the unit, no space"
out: 50A
